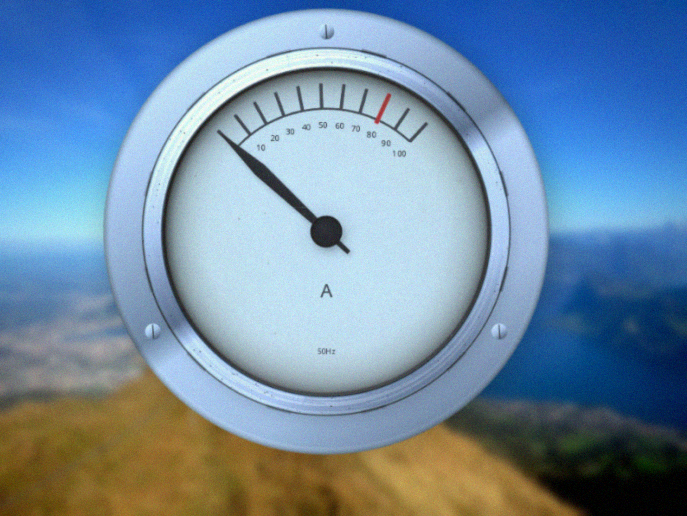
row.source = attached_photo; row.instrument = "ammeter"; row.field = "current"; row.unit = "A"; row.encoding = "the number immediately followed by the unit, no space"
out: 0A
